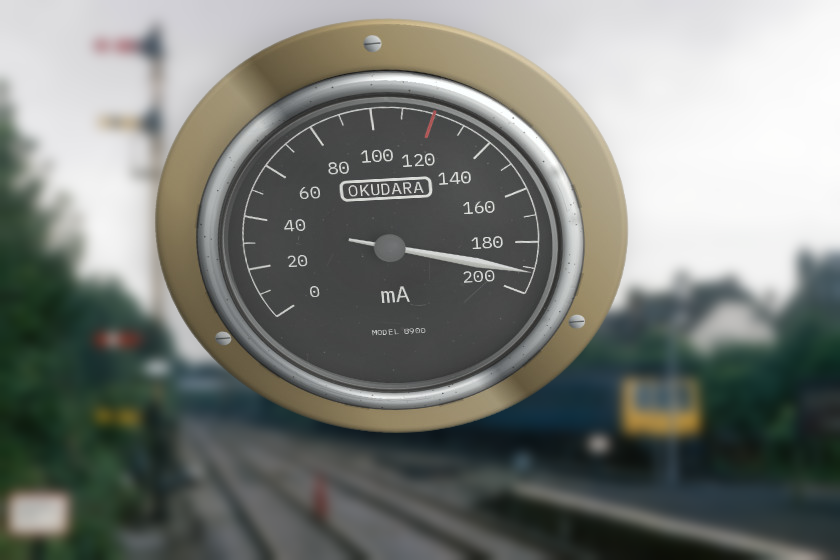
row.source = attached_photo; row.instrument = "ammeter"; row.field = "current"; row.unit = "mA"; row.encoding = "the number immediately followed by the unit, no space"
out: 190mA
